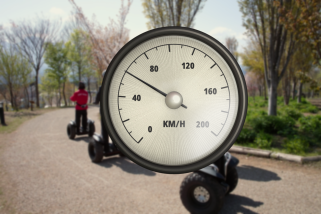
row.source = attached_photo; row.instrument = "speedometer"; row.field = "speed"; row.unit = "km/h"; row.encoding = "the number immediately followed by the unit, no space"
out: 60km/h
